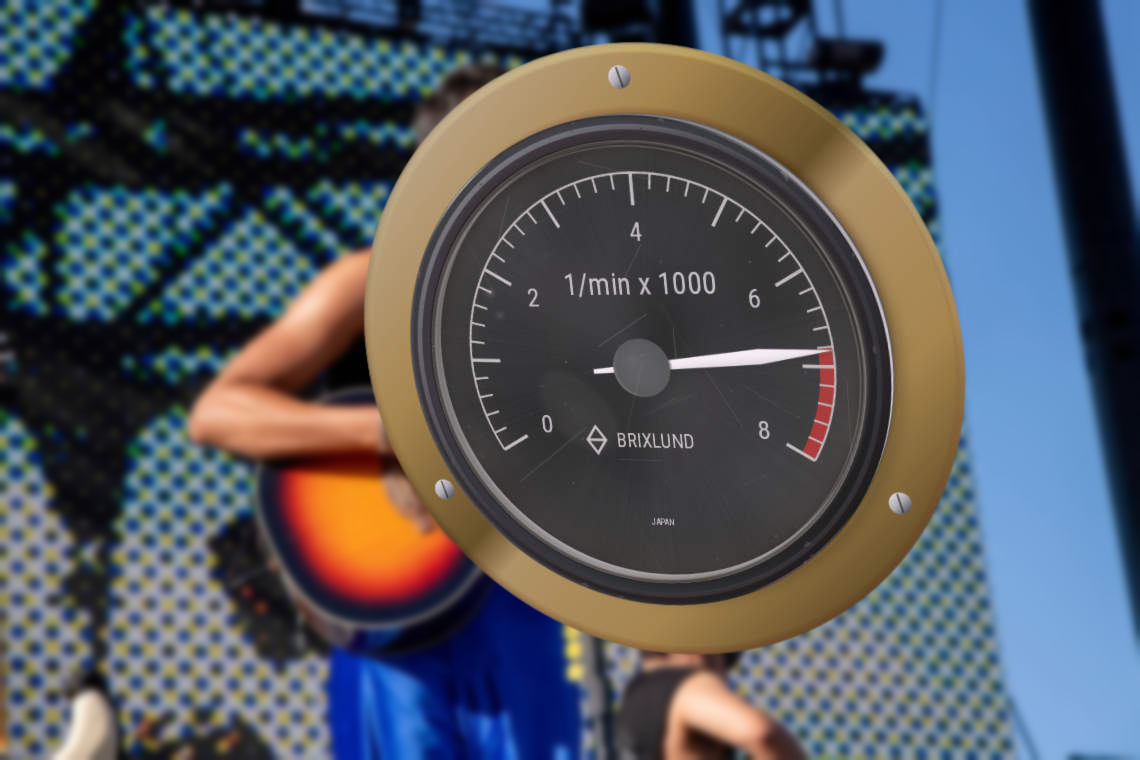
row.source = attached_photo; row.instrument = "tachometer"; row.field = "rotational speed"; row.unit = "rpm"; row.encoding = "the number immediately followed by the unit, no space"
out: 6800rpm
